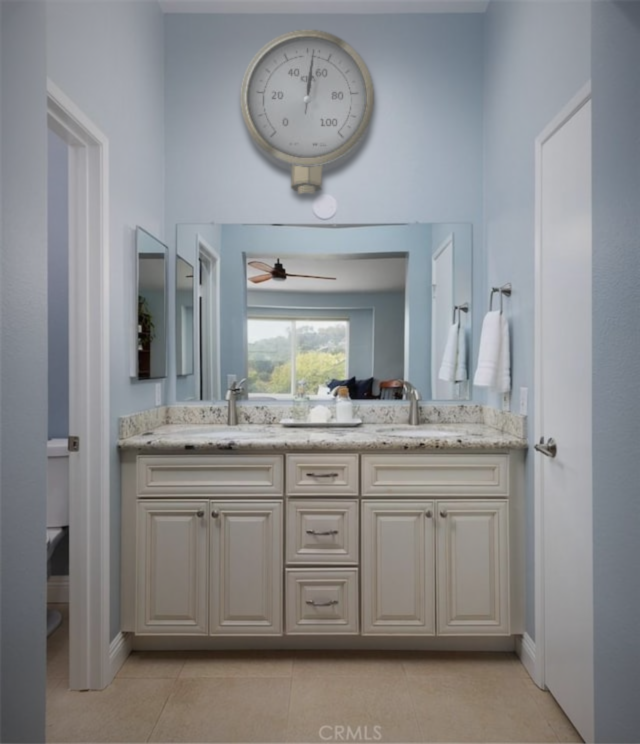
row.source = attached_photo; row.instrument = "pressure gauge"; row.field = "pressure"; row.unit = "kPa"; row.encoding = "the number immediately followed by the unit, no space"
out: 52.5kPa
